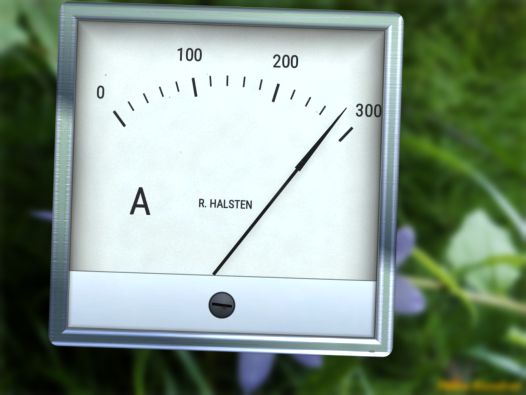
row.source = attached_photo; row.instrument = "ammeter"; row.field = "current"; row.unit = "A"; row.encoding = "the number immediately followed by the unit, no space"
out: 280A
